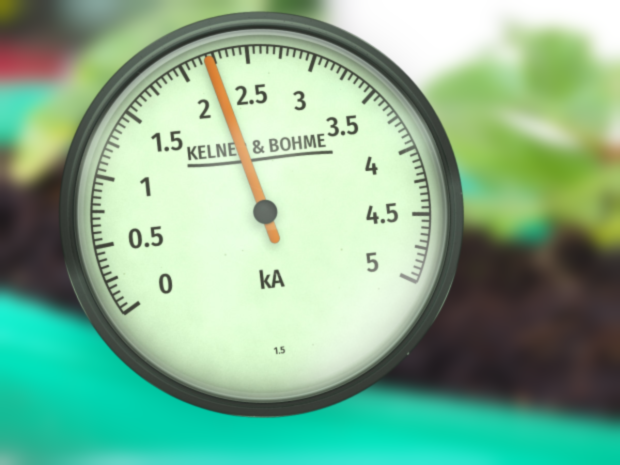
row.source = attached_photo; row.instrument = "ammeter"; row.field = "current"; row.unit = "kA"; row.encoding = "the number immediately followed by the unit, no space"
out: 2.2kA
